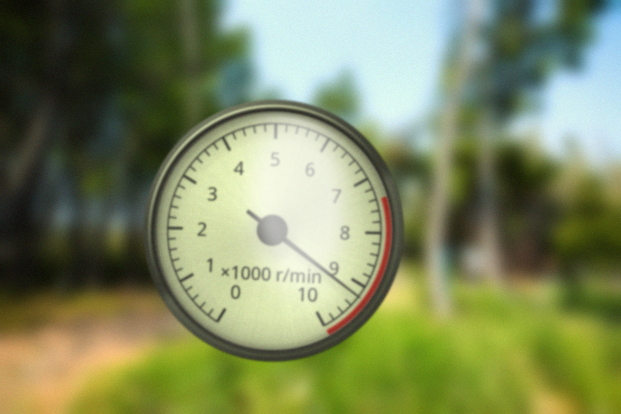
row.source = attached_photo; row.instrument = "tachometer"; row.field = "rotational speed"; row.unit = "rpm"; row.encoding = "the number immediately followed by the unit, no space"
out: 9200rpm
